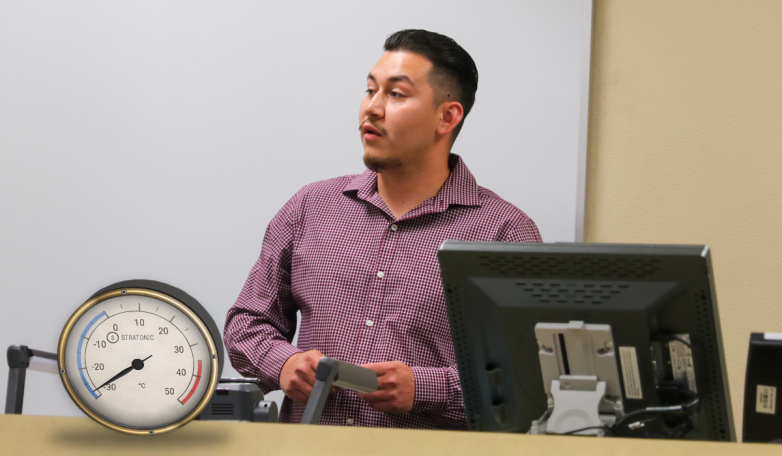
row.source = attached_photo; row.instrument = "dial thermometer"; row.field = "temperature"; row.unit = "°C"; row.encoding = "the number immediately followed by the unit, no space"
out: -27.5°C
